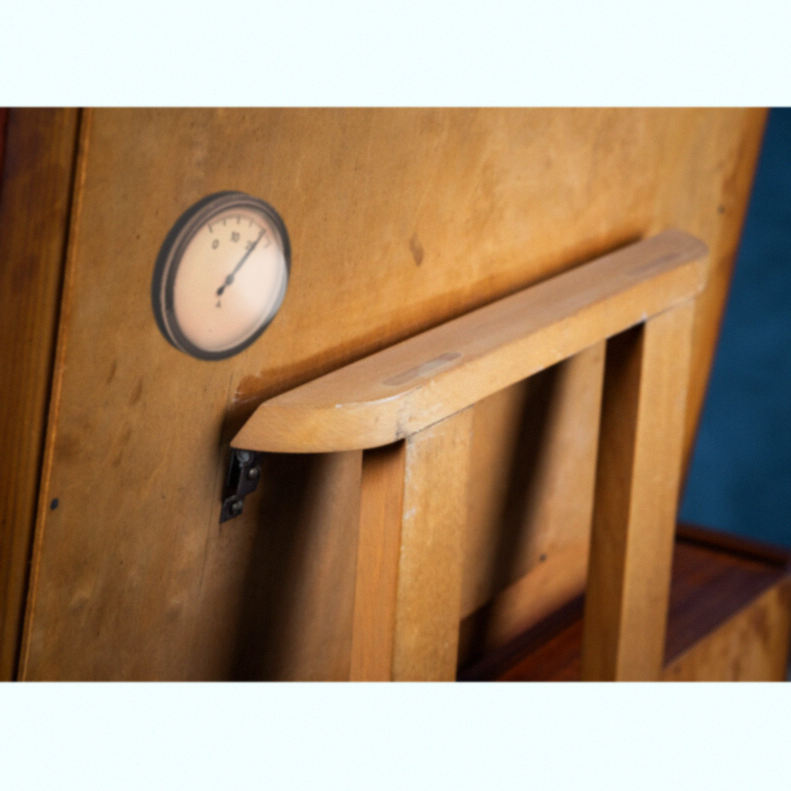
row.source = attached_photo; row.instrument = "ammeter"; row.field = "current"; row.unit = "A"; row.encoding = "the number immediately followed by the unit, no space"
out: 20A
